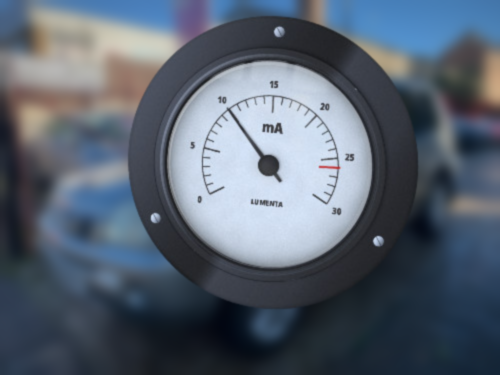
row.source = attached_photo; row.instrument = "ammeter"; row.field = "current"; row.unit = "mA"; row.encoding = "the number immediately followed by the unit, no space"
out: 10mA
